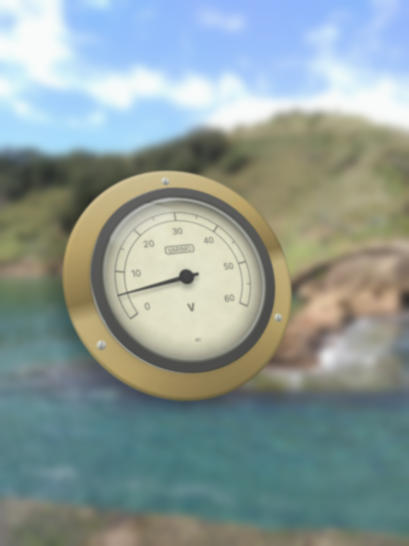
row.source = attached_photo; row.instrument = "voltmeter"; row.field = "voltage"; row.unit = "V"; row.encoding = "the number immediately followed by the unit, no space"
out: 5V
